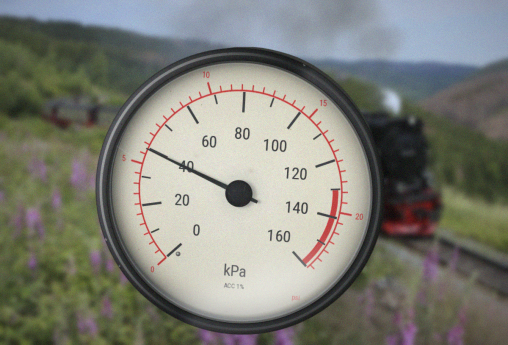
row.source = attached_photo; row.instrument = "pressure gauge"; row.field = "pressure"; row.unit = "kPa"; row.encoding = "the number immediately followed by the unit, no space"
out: 40kPa
